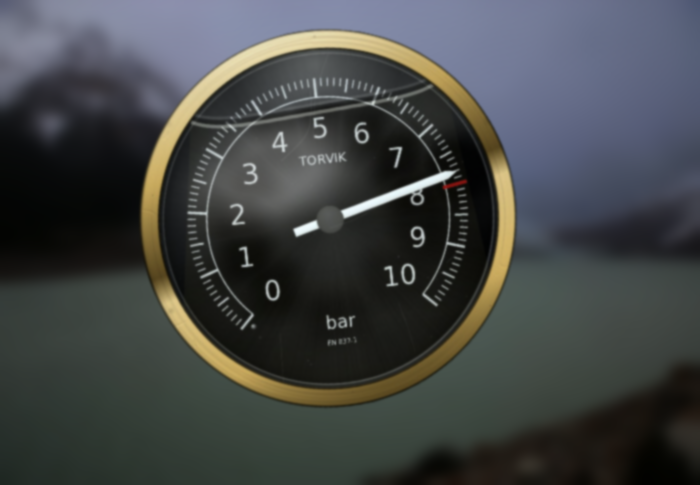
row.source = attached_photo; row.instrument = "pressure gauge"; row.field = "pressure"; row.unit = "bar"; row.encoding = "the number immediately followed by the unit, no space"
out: 7.8bar
